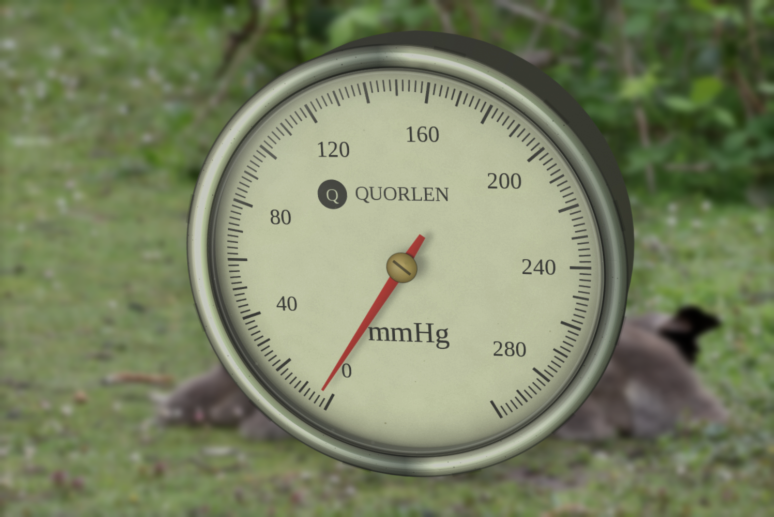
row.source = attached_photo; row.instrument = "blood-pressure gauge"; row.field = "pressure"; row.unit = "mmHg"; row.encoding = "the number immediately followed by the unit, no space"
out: 4mmHg
